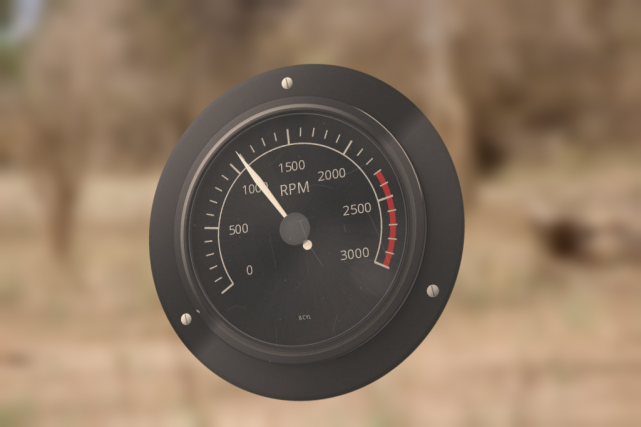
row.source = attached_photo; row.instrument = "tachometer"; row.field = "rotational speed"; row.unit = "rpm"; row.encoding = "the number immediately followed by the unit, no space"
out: 1100rpm
